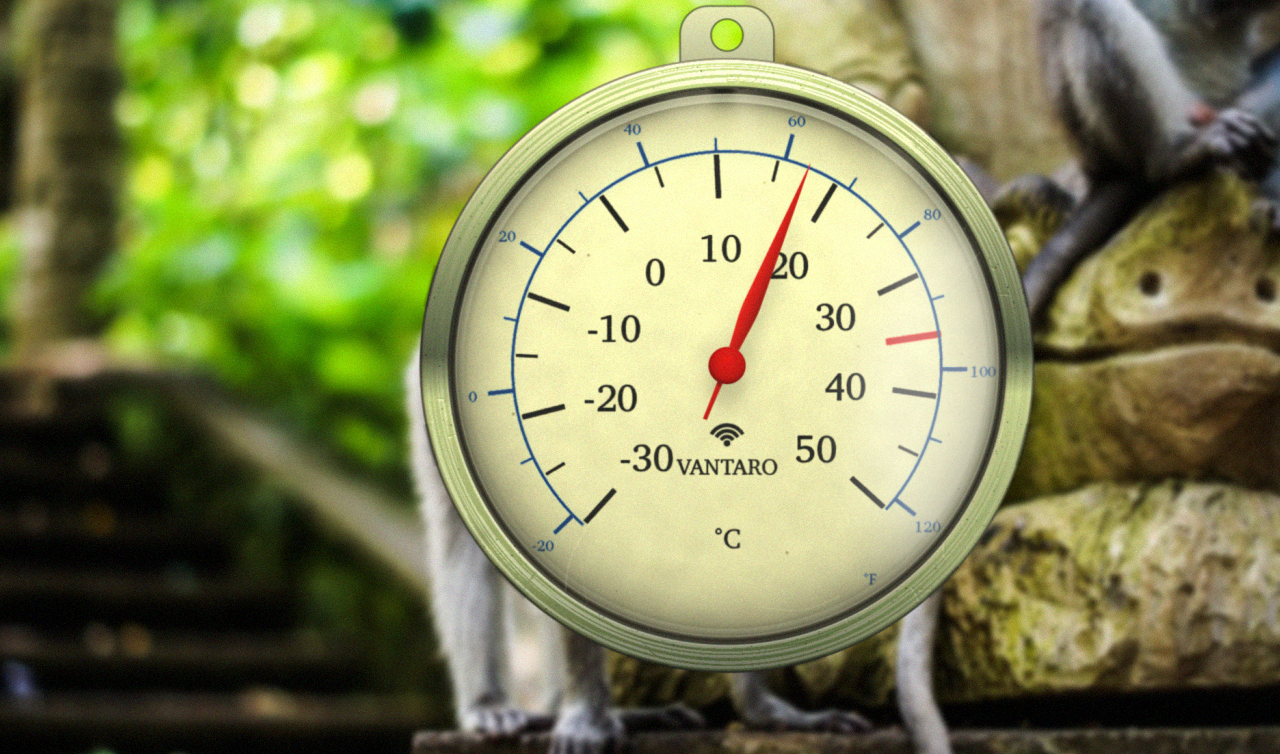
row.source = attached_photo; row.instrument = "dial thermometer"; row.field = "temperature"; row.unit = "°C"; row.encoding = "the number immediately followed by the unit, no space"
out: 17.5°C
